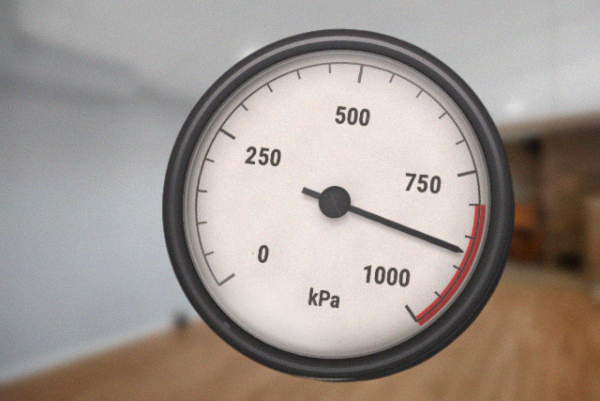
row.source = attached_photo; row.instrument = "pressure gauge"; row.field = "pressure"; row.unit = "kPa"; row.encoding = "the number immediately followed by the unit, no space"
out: 875kPa
